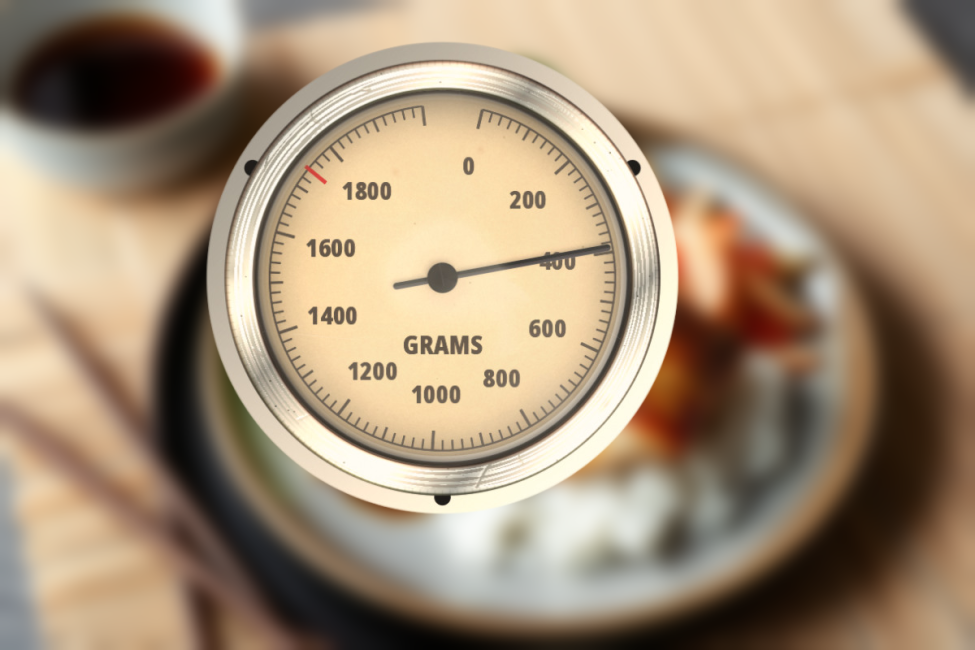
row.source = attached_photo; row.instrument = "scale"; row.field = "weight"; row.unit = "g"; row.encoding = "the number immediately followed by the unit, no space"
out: 390g
